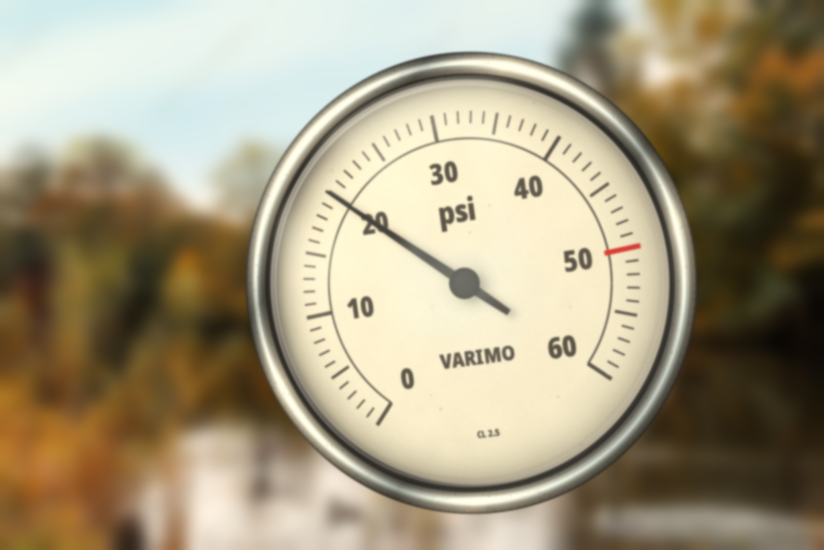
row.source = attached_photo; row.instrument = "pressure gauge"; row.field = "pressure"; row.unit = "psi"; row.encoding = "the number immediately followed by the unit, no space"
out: 20psi
